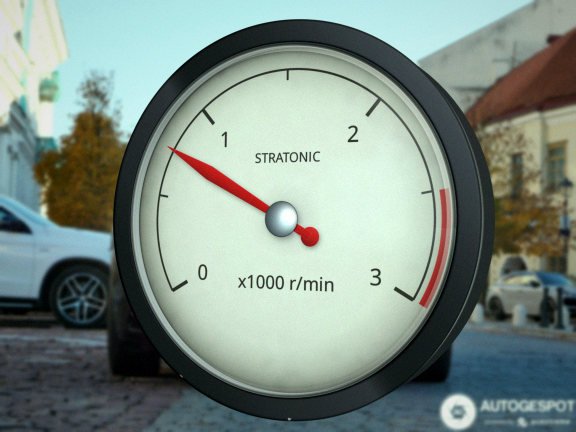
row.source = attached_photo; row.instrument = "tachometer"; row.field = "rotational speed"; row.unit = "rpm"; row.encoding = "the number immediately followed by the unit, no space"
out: 750rpm
